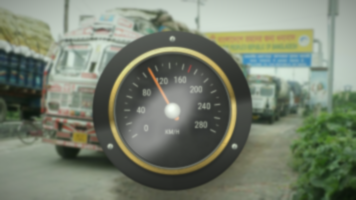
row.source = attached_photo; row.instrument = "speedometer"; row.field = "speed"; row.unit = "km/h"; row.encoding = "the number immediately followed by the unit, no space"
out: 110km/h
